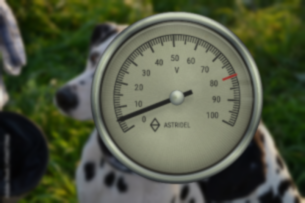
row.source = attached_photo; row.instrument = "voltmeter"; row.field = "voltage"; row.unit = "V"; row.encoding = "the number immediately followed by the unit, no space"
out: 5V
